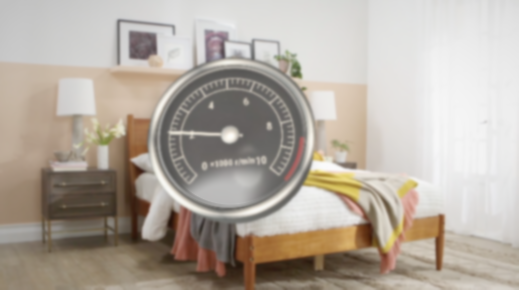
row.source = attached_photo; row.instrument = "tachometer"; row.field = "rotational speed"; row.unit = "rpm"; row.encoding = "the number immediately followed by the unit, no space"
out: 2000rpm
